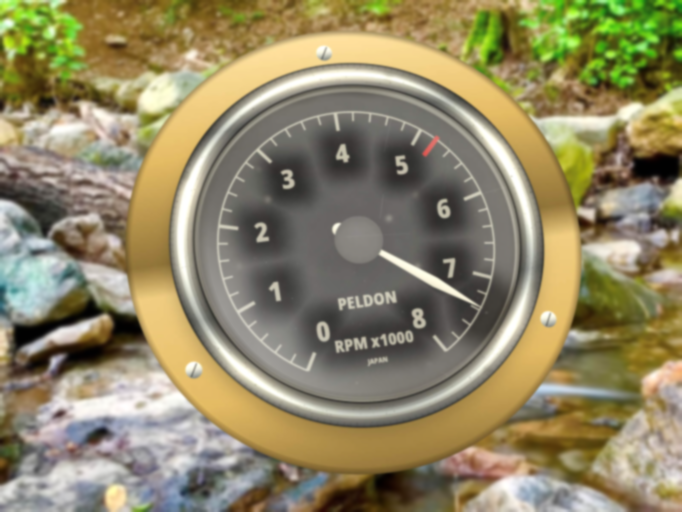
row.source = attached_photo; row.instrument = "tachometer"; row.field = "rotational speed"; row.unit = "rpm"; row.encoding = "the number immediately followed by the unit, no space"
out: 7400rpm
